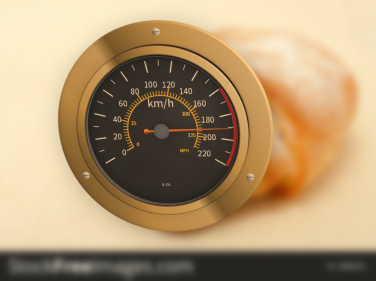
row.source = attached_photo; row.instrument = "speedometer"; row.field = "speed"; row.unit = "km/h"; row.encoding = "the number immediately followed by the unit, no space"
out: 190km/h
